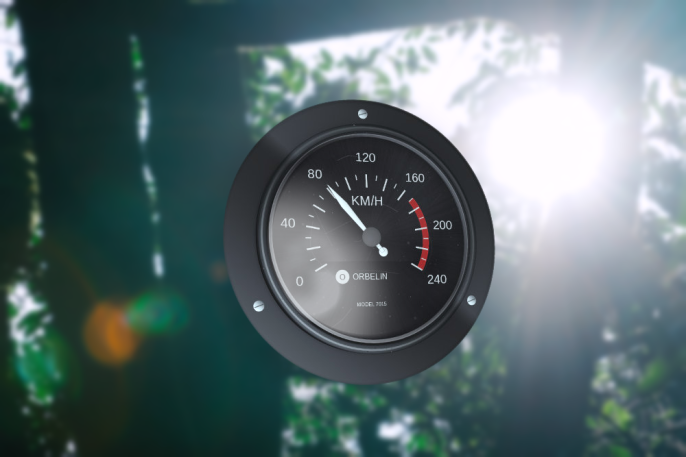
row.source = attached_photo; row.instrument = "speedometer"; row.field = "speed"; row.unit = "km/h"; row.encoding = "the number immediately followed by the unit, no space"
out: 80km/h
